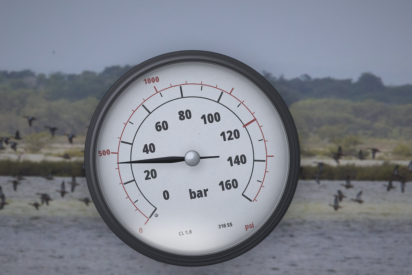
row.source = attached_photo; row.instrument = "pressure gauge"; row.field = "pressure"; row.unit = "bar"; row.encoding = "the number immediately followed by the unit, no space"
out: 30bar
